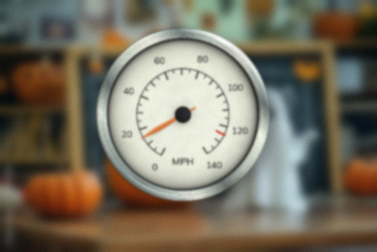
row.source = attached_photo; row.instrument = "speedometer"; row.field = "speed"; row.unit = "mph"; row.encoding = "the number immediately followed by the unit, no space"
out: 15mph
